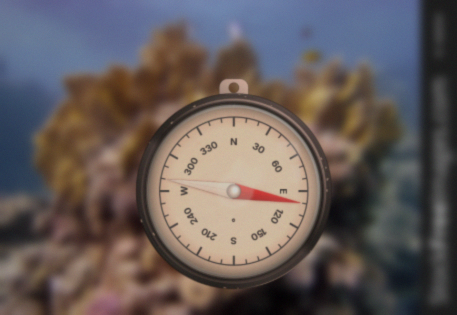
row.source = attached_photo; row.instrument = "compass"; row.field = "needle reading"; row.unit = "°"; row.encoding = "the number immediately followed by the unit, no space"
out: 100°
